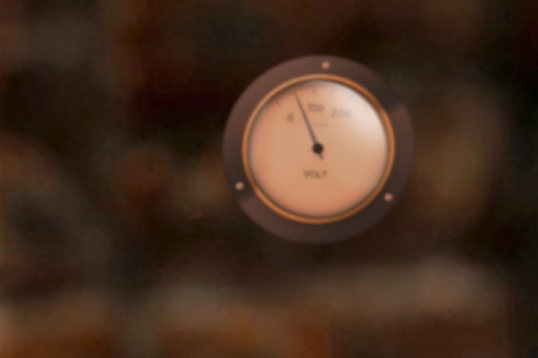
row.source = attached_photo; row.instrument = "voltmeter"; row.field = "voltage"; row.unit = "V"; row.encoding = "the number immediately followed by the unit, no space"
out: 50V
